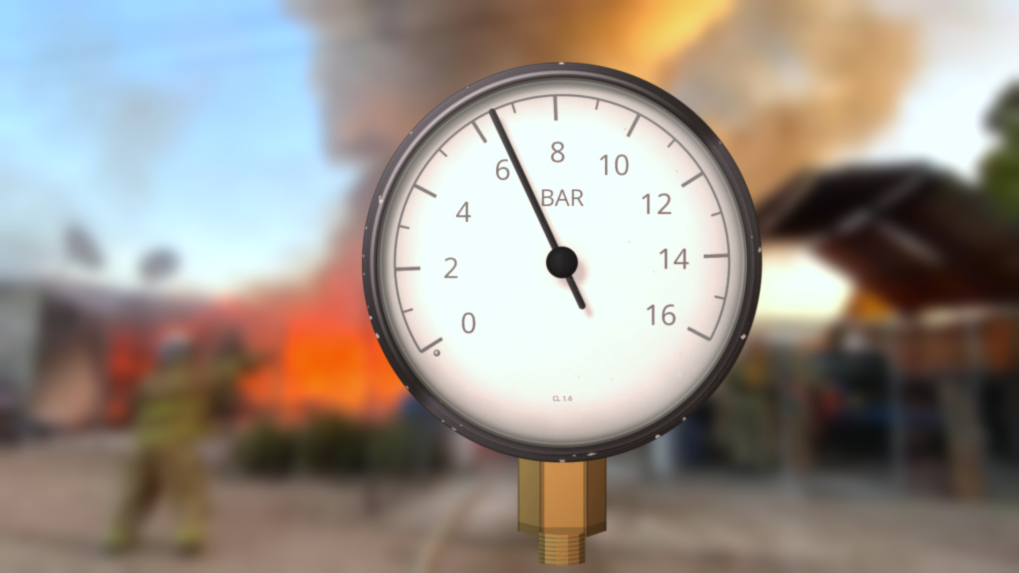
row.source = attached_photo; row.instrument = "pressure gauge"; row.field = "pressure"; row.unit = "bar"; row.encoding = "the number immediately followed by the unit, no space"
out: 6.5bar
